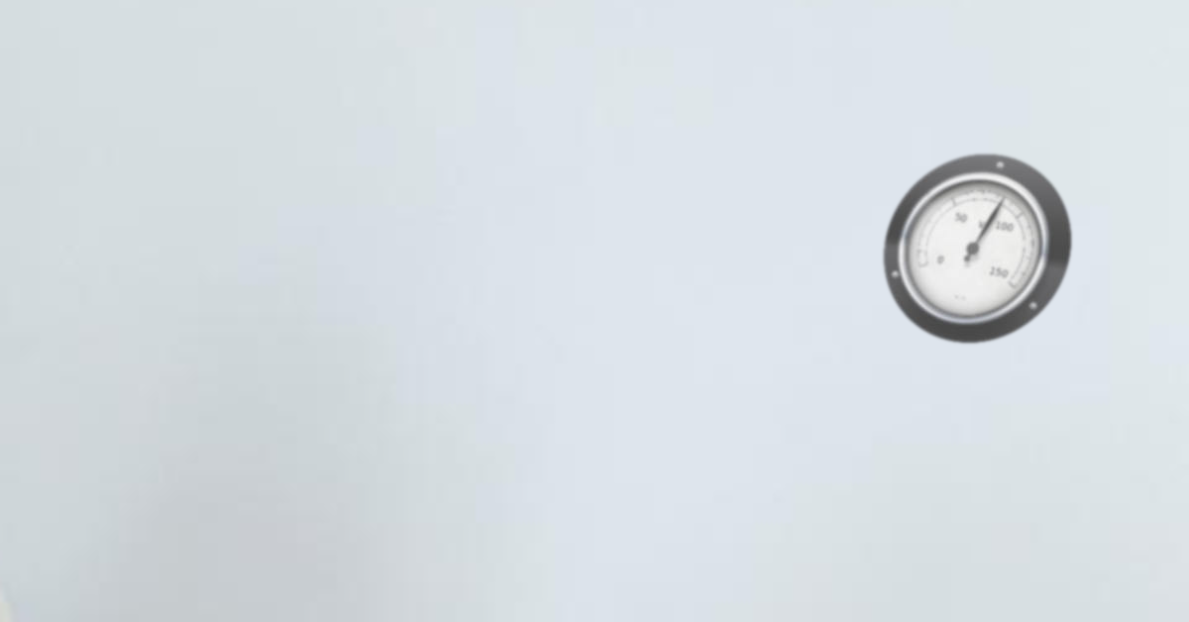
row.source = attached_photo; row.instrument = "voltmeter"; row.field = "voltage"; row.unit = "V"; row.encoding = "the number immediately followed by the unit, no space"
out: 85V
